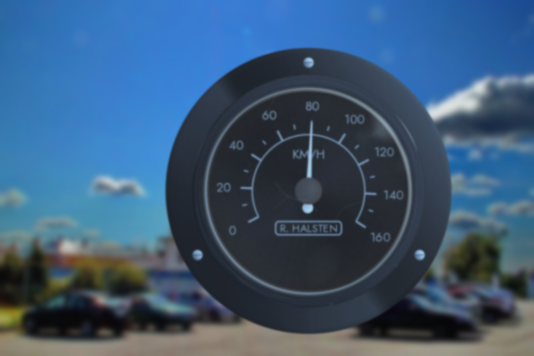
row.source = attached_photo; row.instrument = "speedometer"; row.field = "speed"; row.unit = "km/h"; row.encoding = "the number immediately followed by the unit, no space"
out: 80km/h
